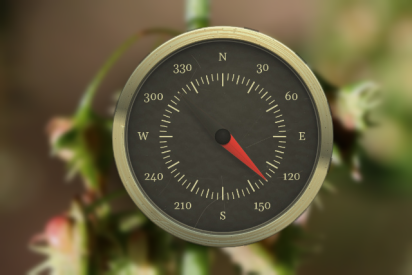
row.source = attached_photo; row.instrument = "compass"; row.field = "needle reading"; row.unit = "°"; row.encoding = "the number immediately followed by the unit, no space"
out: 135°
